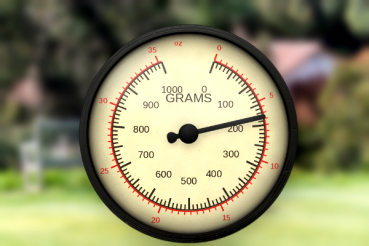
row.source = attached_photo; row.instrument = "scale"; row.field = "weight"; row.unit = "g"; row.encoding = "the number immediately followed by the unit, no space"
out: 180g
